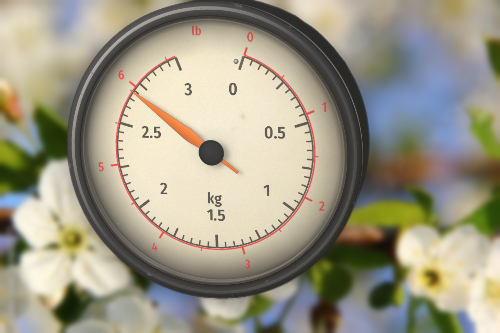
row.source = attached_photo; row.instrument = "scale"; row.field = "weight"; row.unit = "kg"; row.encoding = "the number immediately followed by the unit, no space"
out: 2.7kg
